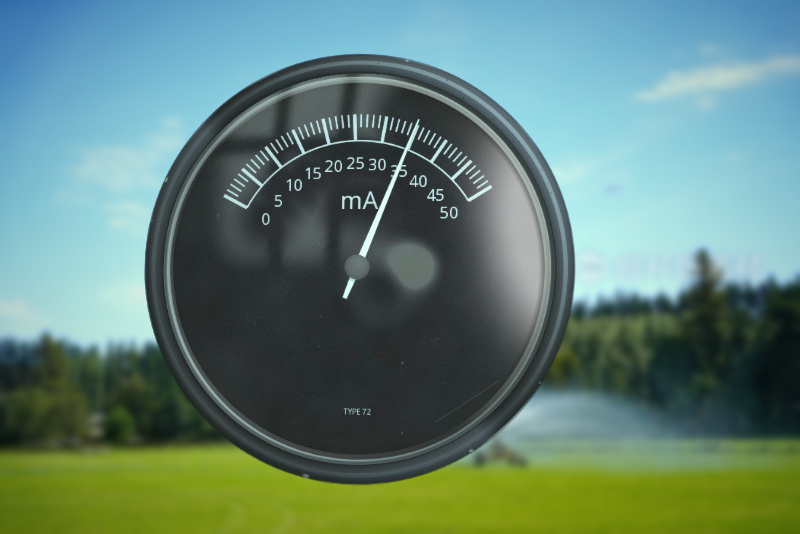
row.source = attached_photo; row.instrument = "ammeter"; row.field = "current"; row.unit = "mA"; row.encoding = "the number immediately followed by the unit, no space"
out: 35mA
